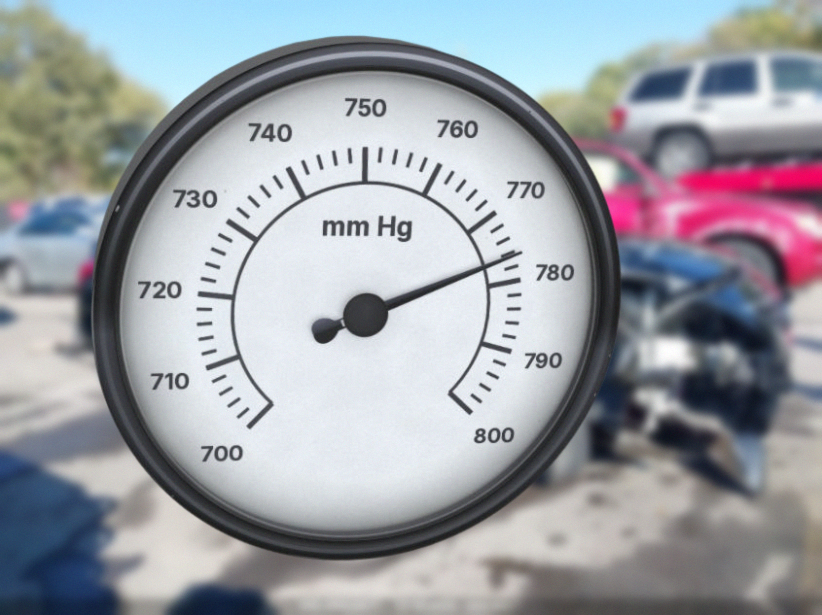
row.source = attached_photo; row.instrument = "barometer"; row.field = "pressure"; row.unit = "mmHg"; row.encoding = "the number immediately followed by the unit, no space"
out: 776mmHg
